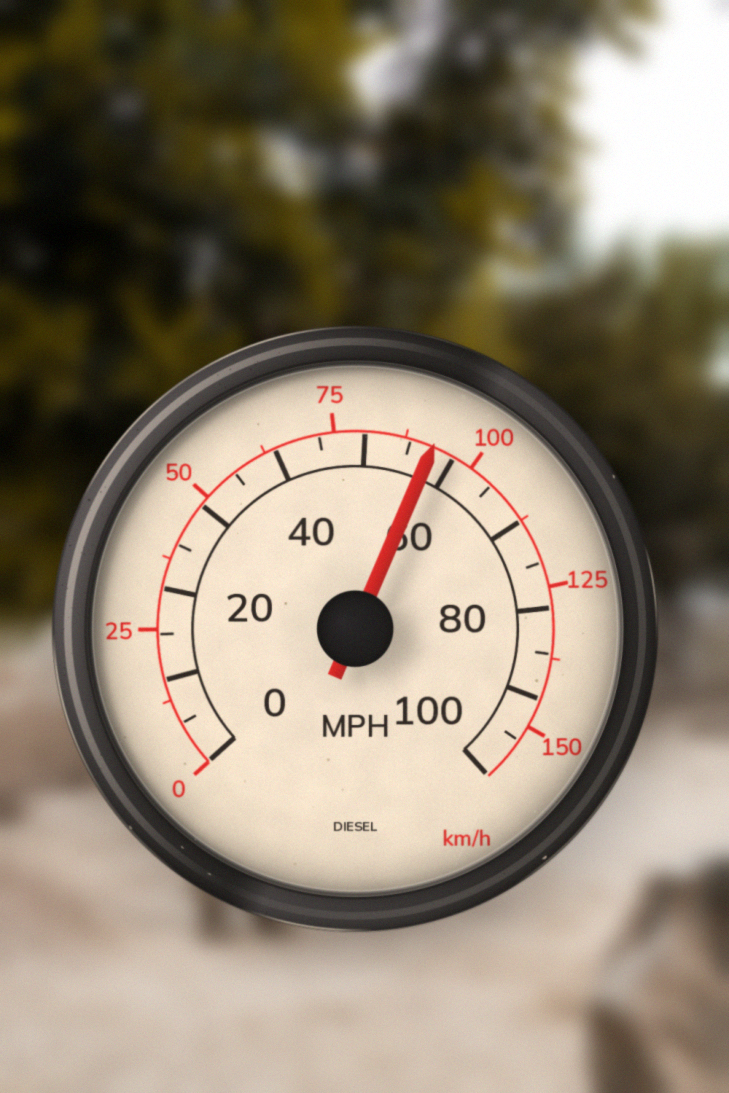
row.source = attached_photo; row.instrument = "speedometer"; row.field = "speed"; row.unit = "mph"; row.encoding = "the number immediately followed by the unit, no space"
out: 57.5mph
